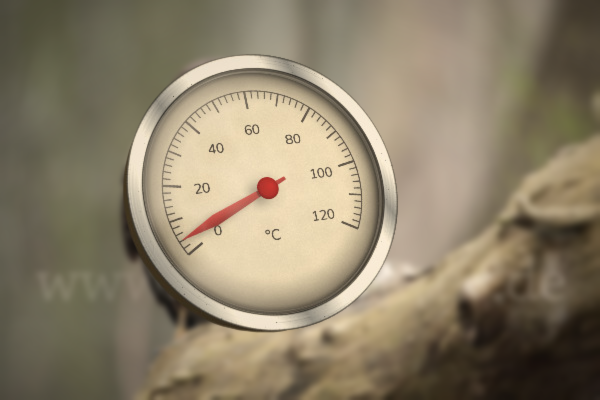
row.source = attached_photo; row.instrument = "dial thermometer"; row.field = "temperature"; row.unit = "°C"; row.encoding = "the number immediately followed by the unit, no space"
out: 4°C
